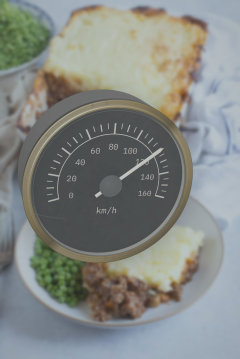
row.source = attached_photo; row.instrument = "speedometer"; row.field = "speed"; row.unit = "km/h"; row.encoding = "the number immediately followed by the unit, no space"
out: 120km/h
